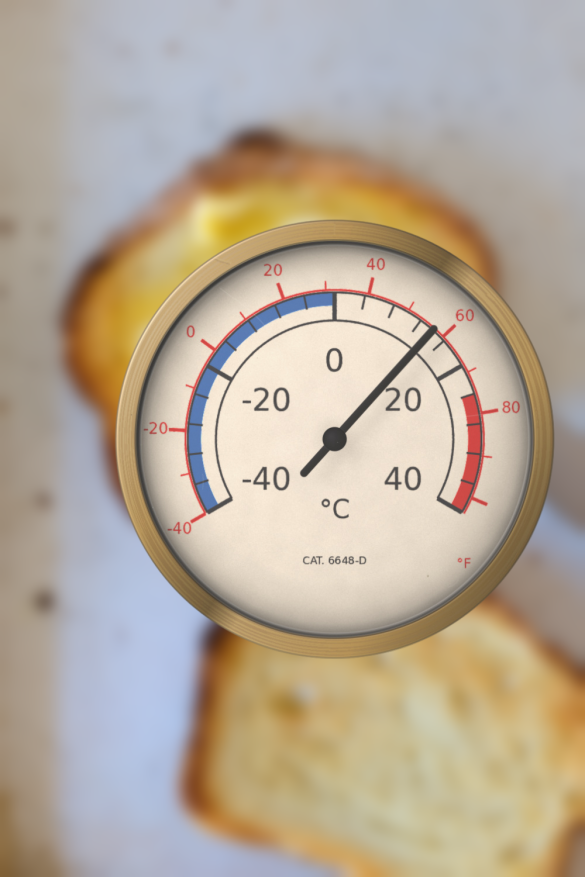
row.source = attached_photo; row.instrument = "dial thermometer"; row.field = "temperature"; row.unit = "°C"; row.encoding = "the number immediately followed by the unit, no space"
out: 14°C
